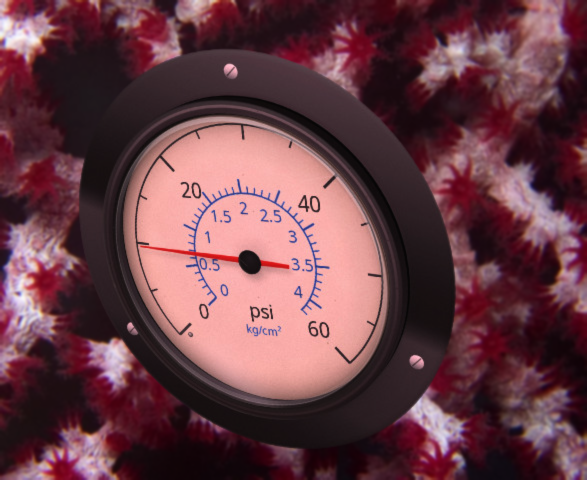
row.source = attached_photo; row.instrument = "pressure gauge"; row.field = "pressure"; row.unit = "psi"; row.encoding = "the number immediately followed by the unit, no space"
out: 10psi
